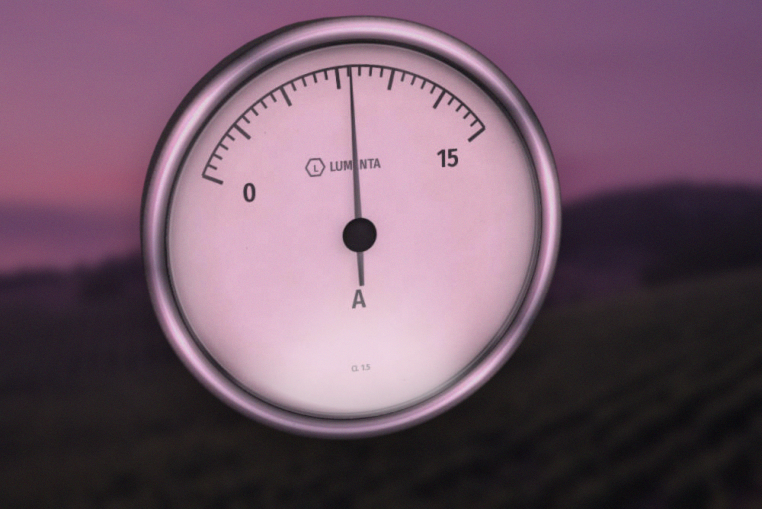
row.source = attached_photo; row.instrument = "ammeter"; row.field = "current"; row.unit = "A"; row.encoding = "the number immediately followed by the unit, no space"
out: 8A
